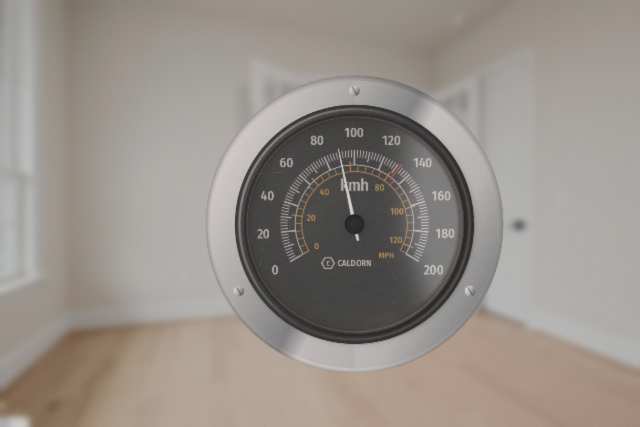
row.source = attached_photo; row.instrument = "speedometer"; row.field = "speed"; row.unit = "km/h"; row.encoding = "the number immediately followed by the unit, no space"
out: 90km/h
